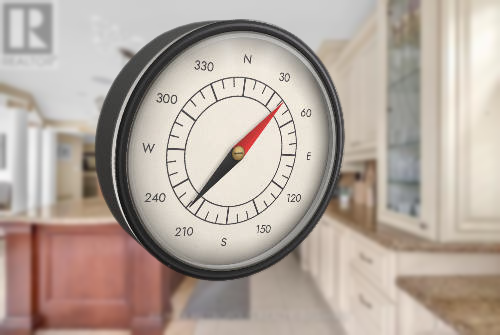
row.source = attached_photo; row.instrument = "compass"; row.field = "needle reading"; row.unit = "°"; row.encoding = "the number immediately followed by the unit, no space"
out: 40°
